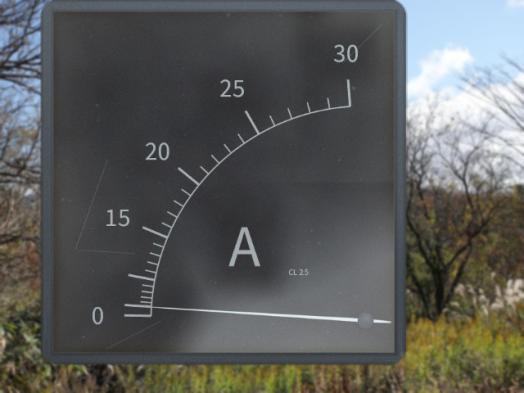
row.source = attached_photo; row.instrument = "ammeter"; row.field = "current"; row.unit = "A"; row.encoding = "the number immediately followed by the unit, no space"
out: 5A
